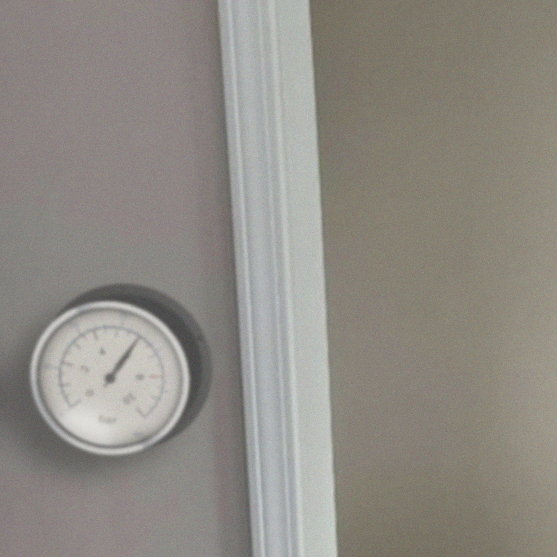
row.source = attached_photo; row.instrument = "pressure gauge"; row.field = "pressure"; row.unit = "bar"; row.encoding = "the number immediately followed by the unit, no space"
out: 6bar
